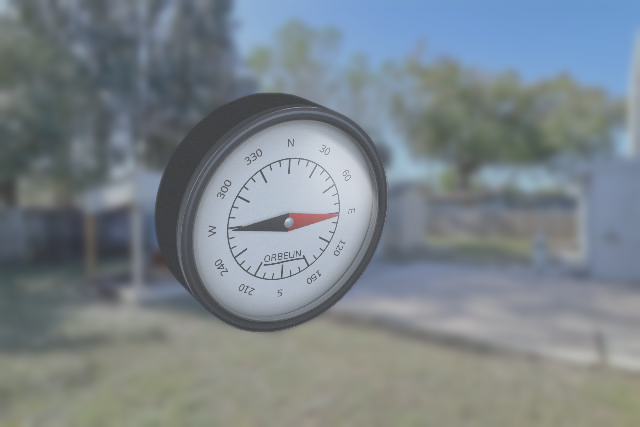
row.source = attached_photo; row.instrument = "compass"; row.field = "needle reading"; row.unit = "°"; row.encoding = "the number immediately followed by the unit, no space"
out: 90°
